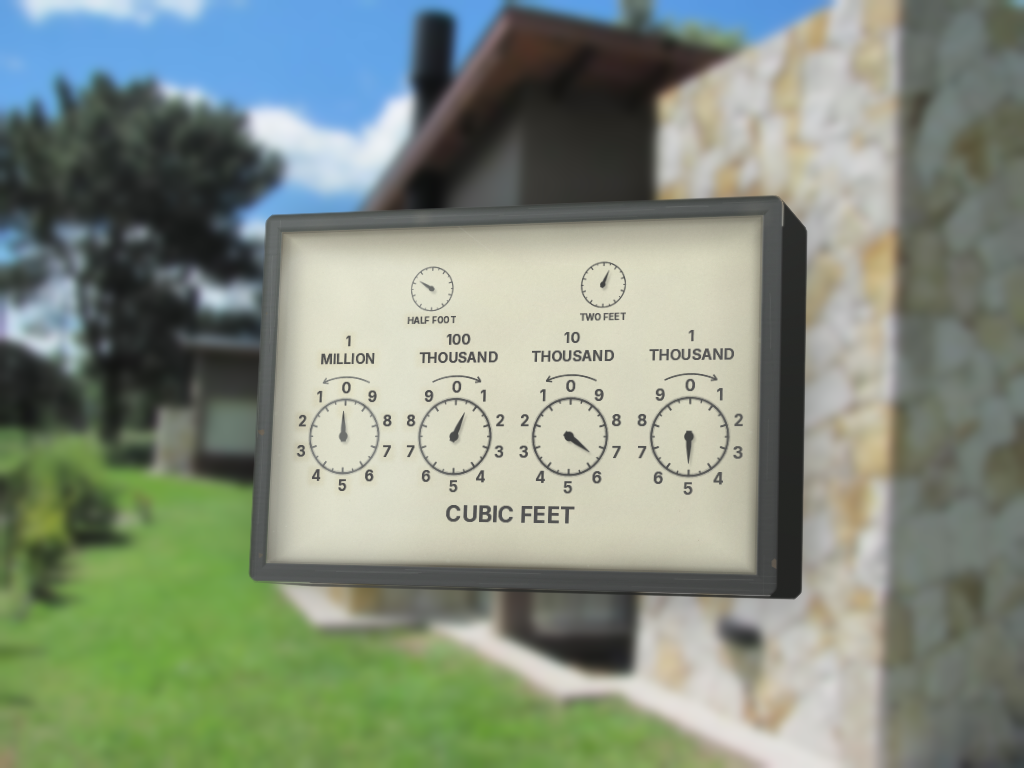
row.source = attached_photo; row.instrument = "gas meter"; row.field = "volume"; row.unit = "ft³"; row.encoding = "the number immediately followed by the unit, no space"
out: 6500ft³
